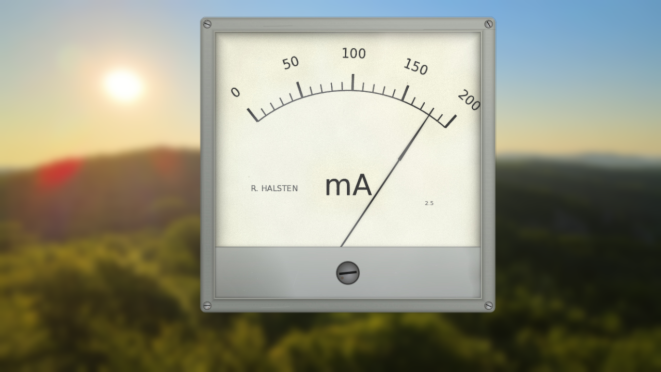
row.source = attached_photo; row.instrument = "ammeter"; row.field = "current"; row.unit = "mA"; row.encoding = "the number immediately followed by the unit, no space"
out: 180mA
